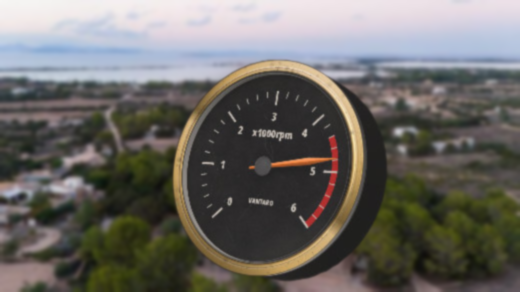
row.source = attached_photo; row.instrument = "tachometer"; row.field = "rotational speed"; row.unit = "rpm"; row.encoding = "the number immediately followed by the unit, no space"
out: 4800rpm
